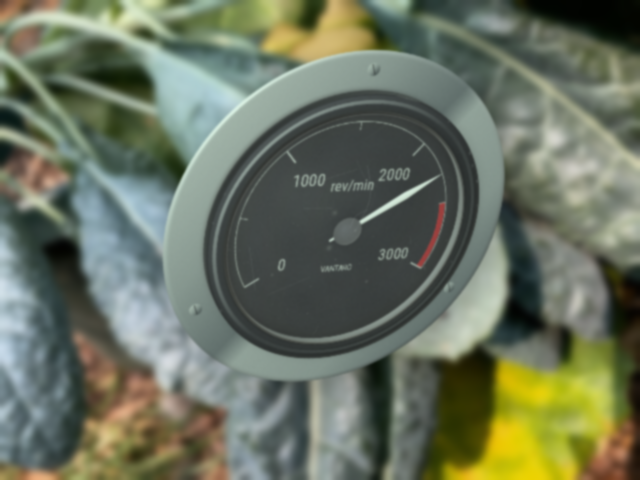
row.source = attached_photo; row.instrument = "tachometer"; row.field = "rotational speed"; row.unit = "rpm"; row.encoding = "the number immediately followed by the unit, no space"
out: 2250rpm
